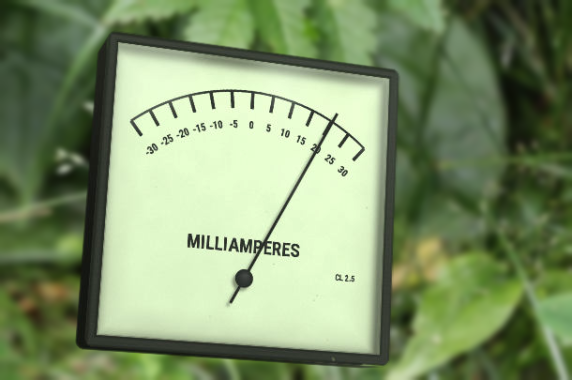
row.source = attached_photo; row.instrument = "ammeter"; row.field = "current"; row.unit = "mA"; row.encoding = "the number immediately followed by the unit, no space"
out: 20mA
